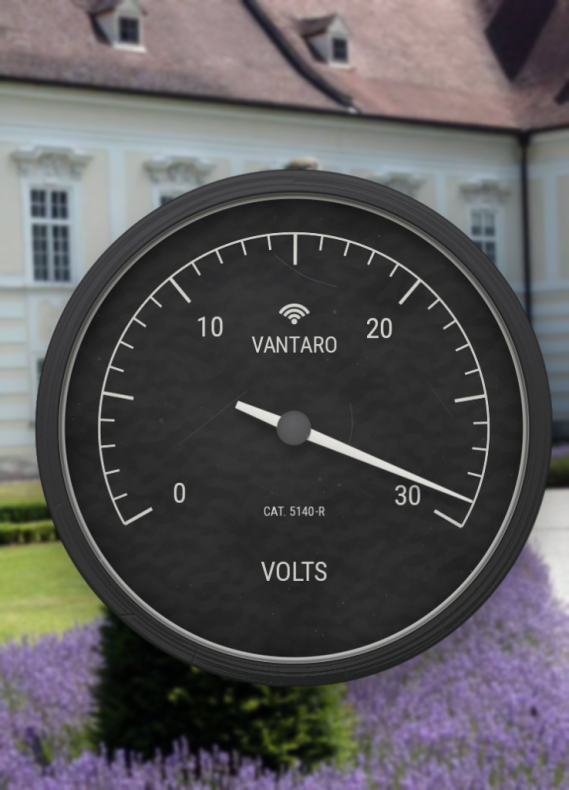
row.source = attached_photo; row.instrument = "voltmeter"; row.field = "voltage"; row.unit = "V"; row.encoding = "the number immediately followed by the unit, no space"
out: 29V
